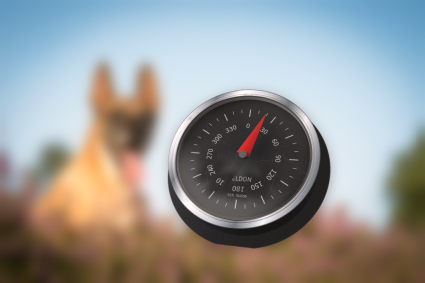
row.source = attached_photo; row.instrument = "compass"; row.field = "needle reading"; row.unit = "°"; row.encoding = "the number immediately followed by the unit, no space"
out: 20°
